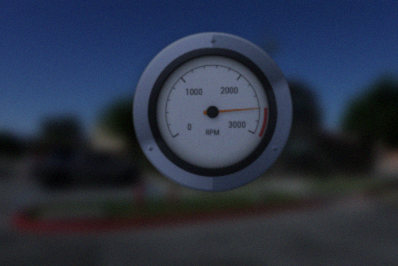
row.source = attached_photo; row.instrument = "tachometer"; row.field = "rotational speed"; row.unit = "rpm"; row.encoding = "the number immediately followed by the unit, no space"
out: 2600rpm
